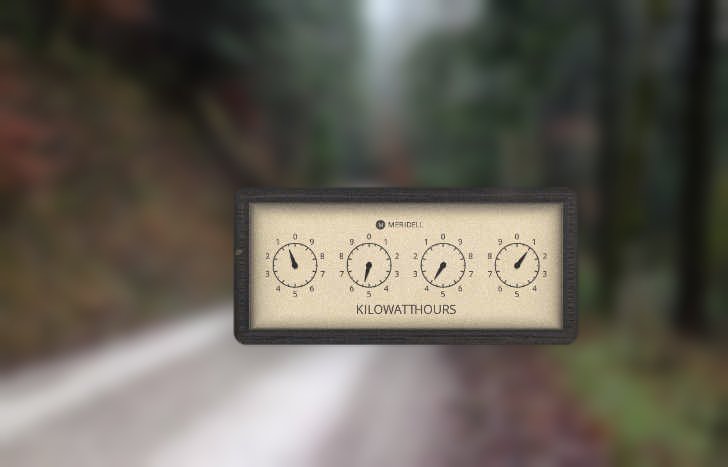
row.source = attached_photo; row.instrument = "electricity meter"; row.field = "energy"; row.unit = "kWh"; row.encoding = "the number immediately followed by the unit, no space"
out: 541kWh
